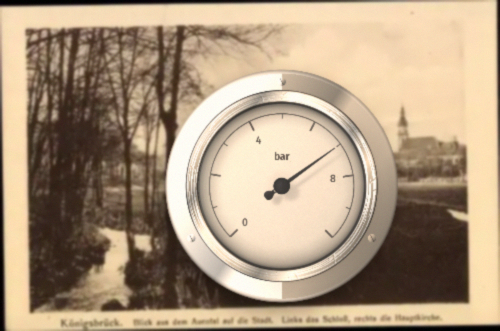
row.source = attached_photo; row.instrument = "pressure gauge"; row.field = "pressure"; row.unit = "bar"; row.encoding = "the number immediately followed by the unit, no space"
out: 7bar
